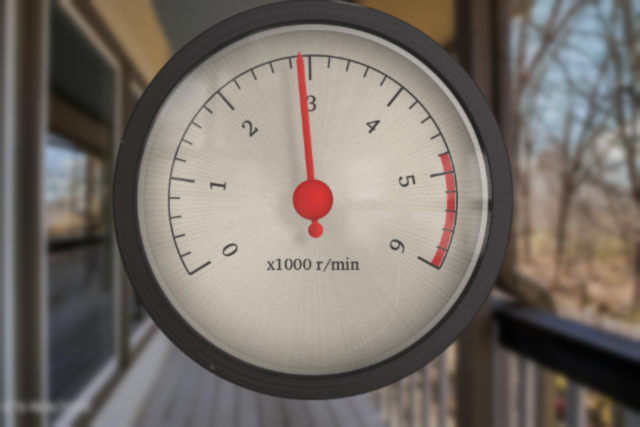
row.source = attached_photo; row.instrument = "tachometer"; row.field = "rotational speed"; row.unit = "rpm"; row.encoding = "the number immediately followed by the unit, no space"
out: 2900rpm
